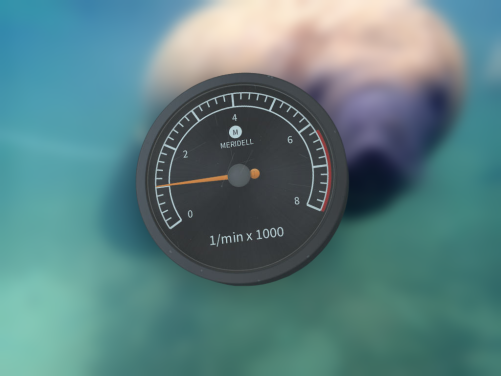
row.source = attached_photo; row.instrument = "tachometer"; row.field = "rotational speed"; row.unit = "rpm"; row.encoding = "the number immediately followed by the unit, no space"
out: 1000rpm
